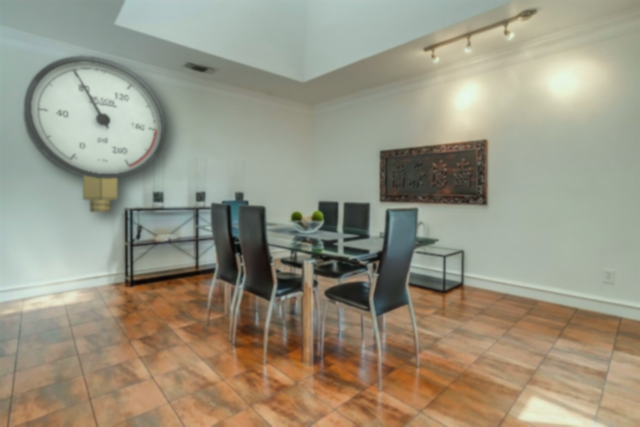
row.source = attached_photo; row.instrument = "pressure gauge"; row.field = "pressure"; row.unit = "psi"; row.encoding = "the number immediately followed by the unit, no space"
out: 80psi
